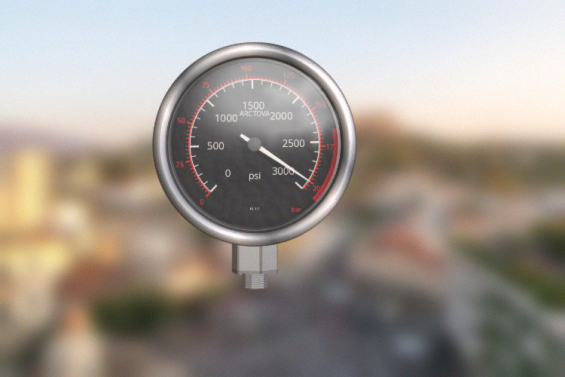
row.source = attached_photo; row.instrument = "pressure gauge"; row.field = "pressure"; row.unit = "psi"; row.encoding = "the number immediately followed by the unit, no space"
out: 2900psi
